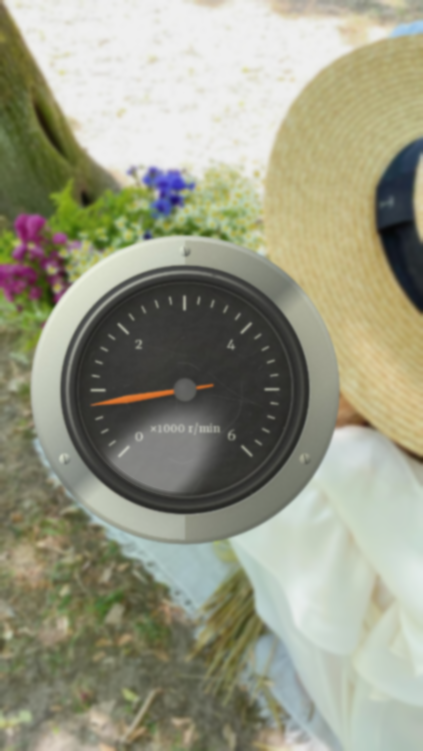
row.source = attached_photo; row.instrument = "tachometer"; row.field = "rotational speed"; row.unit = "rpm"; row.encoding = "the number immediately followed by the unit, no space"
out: 800rpm
